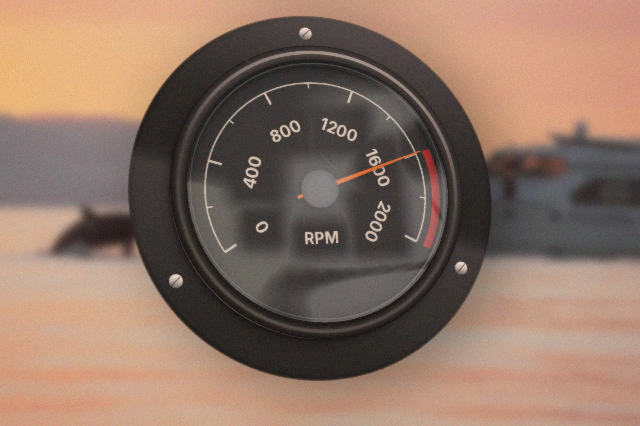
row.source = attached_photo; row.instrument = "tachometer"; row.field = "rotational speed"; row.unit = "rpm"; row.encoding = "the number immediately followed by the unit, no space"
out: 1600rpm
